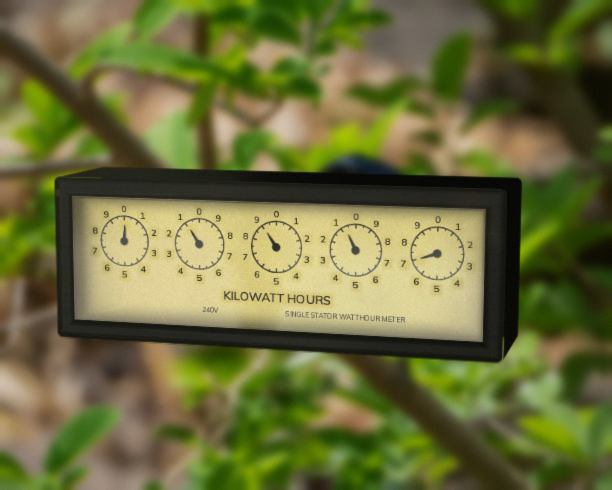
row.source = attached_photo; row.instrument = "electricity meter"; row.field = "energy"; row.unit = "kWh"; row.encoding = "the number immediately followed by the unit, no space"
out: 907kWh
